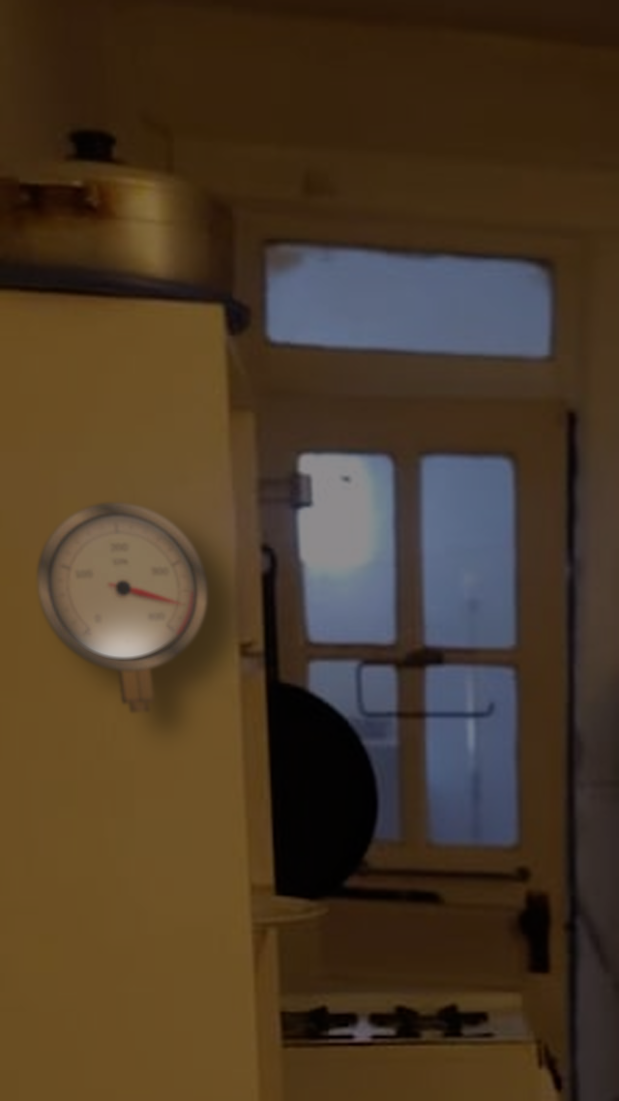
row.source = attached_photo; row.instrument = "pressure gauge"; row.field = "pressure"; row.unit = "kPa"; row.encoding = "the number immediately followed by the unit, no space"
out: 360kPa
